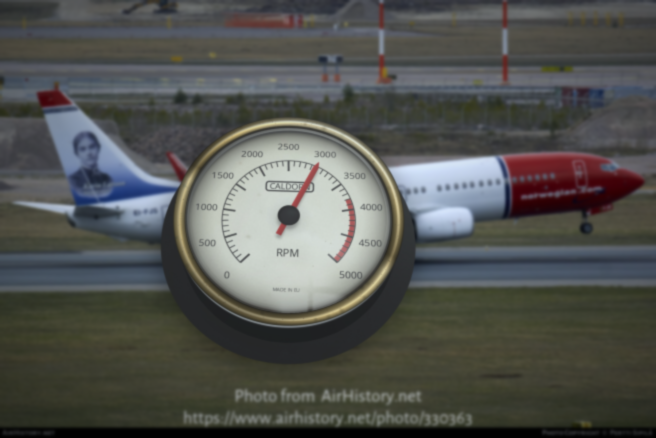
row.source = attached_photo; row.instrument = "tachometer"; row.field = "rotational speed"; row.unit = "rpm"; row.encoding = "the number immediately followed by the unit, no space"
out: 3000rpm
